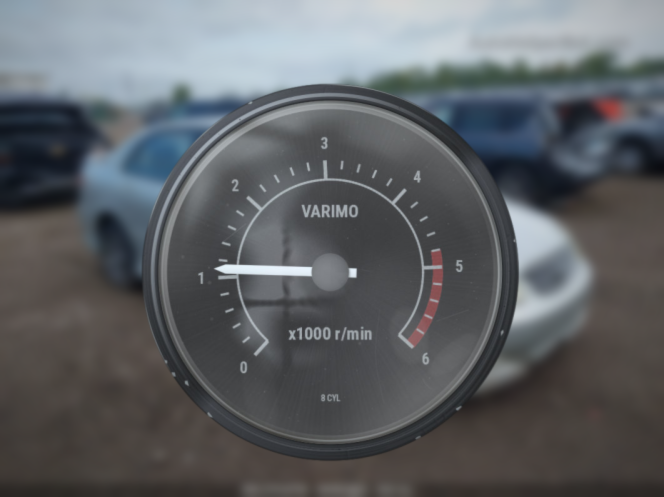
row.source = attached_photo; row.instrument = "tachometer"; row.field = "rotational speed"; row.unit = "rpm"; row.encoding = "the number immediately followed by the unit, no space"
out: 1100rpm
